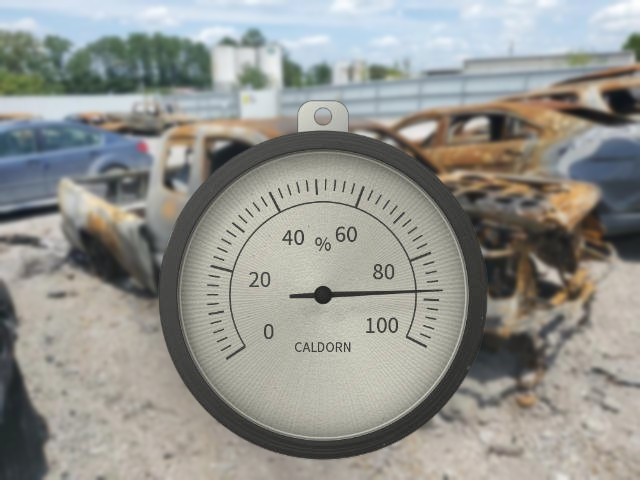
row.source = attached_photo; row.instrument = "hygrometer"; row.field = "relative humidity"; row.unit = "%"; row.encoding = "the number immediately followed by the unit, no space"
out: 88%
